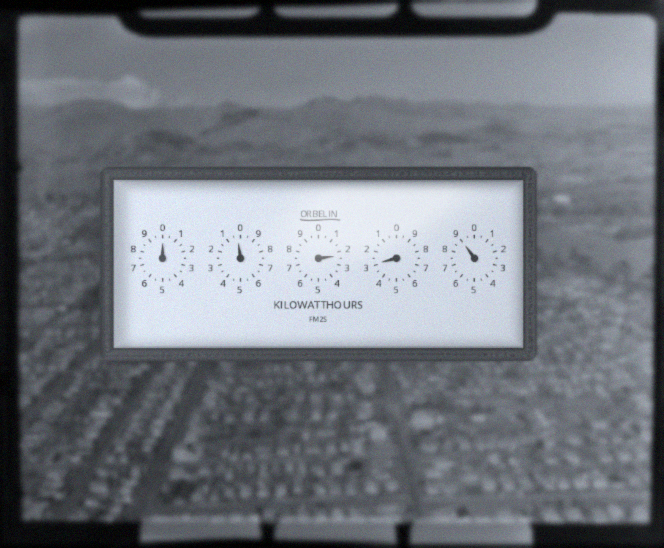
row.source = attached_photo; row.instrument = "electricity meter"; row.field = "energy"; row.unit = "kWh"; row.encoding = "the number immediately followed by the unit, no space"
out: 229kWh
